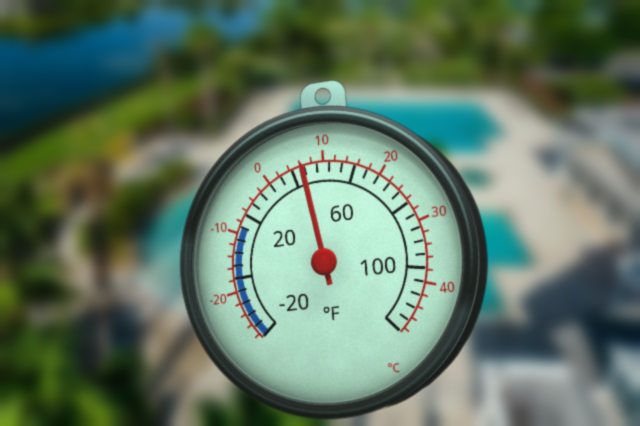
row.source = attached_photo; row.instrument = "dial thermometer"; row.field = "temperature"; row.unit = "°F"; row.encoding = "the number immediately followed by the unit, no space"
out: 44°F
